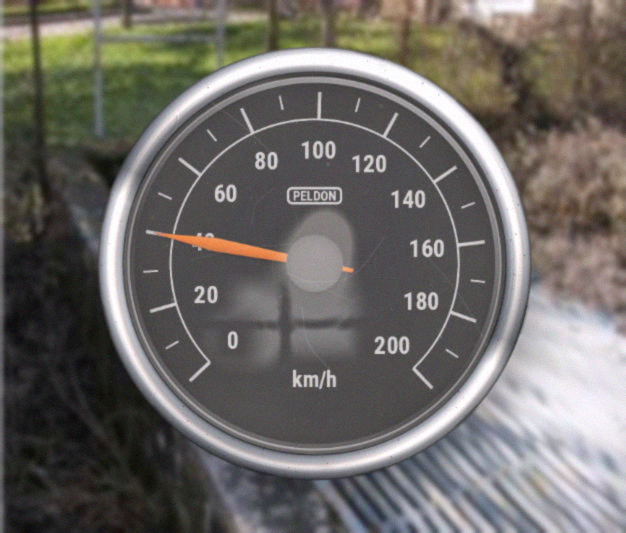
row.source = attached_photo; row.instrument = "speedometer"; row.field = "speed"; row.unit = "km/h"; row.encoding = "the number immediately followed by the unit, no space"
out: 40km/h
